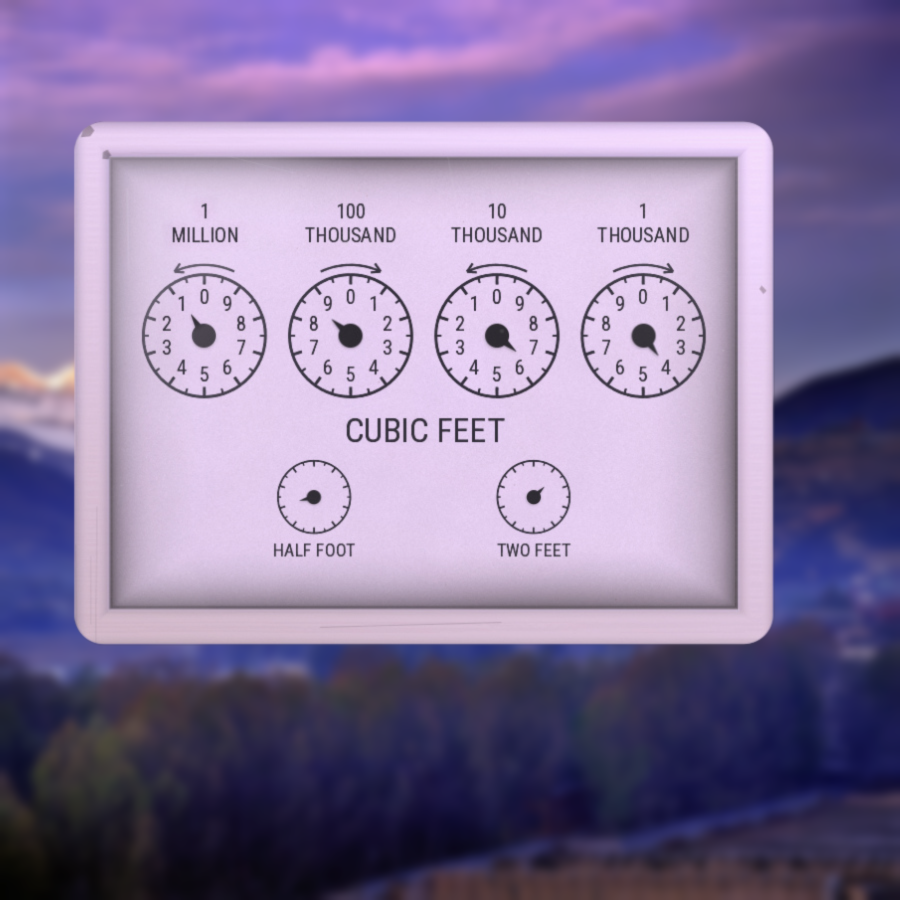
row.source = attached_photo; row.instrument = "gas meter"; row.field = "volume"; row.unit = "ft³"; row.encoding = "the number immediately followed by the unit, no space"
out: 86400ft³
